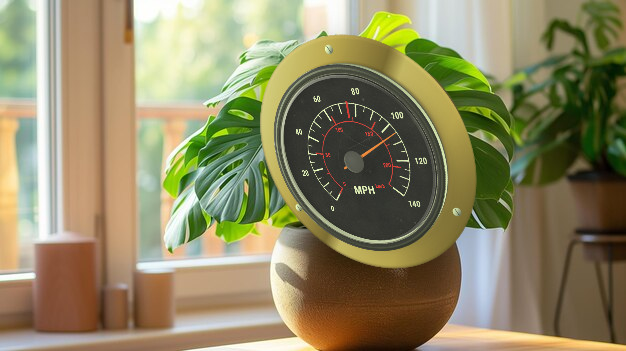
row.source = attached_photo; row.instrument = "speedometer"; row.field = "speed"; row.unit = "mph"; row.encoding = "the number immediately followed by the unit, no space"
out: 105mph
